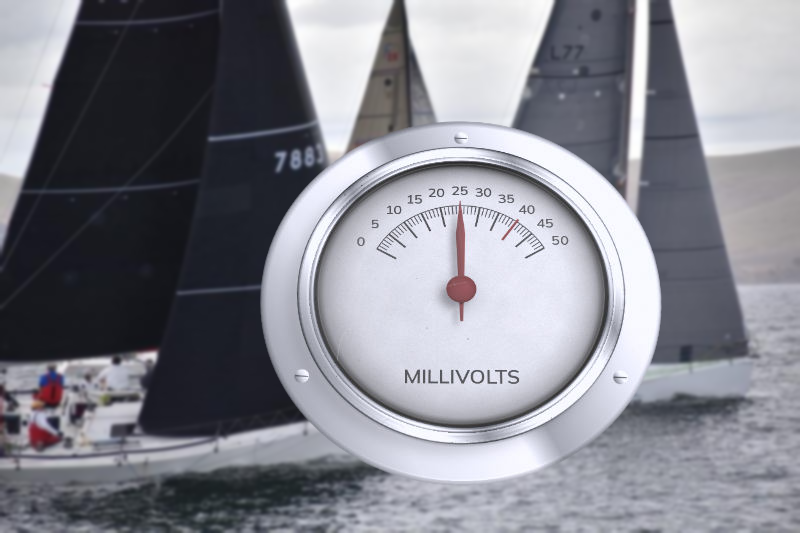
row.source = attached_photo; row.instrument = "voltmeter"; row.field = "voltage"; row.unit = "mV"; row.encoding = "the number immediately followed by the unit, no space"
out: 25mV
